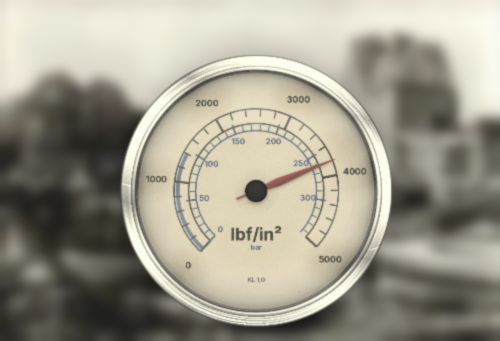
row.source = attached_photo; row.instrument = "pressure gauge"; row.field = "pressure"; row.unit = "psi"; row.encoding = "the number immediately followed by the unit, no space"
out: 3800psi
